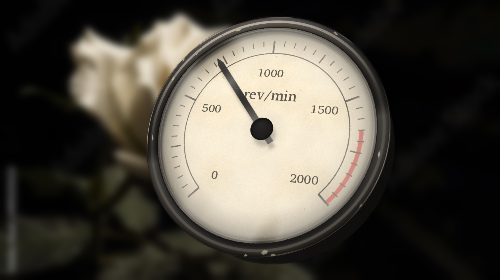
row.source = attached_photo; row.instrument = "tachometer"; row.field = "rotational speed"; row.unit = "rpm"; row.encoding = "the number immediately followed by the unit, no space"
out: 725rpm
